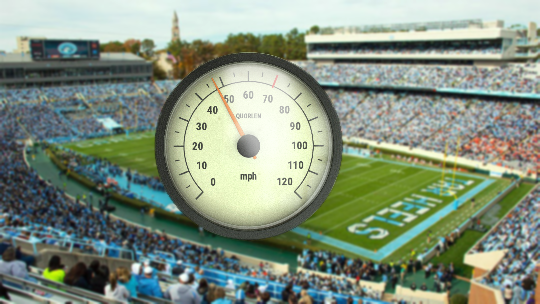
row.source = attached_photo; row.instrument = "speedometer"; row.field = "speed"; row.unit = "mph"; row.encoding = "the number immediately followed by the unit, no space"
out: 47.5mph
